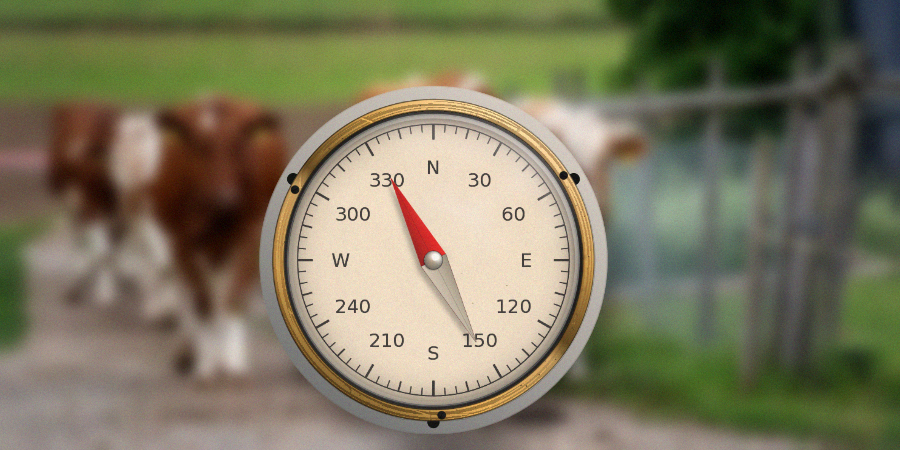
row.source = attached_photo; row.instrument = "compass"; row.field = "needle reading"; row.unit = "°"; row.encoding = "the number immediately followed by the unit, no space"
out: 332.5°
